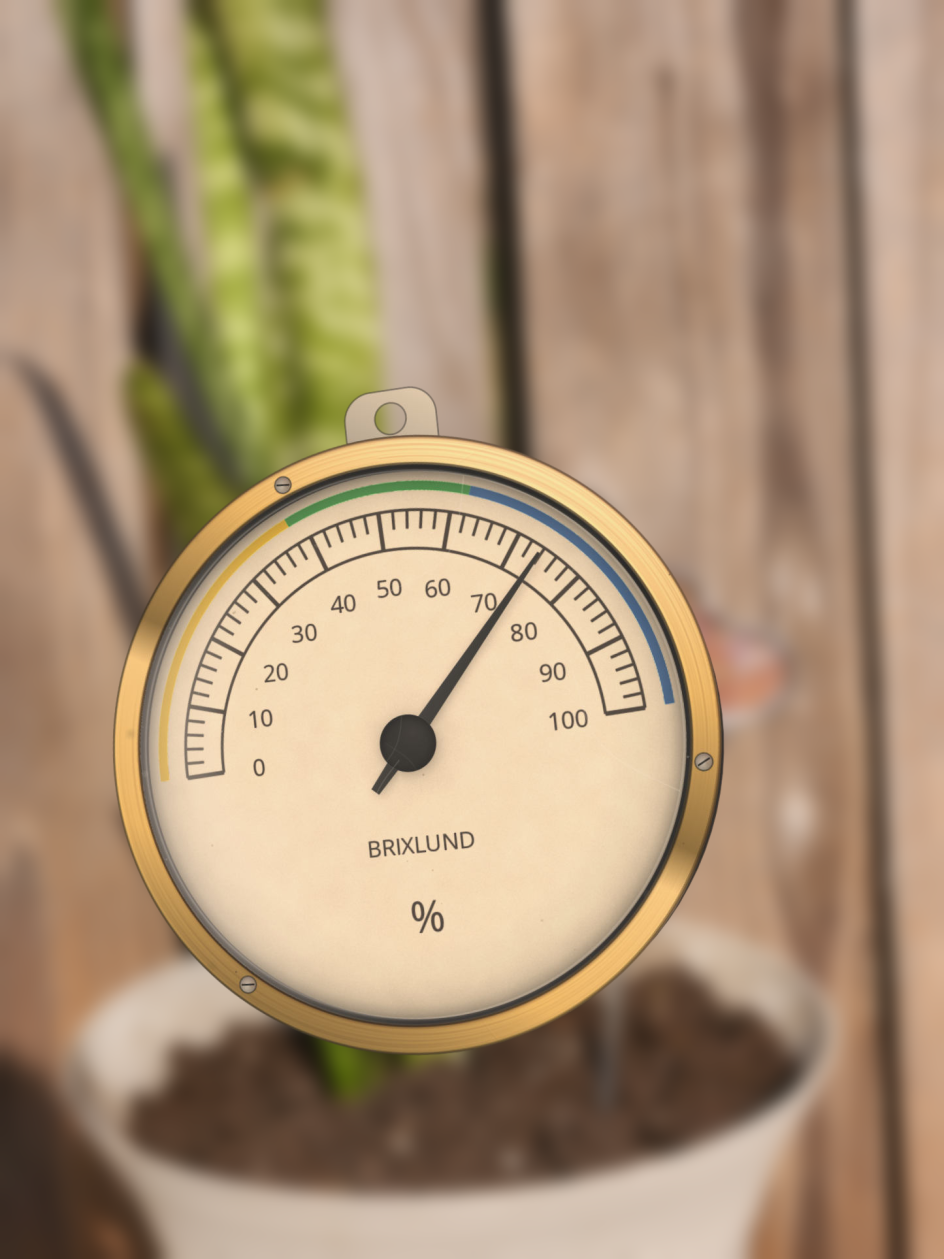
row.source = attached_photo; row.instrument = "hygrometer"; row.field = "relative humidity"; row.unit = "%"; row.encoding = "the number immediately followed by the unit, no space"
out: 74%
